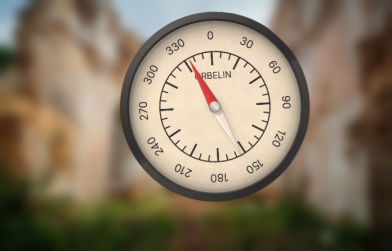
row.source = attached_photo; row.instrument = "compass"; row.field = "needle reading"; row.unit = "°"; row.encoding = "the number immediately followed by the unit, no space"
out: 335°
